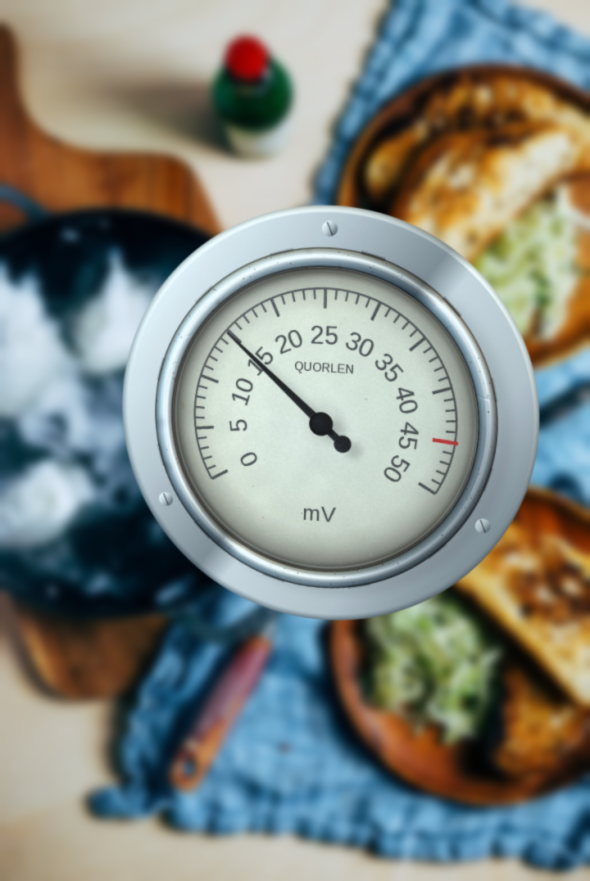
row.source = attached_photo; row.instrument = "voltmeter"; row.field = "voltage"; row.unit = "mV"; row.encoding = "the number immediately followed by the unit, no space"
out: 15mV
